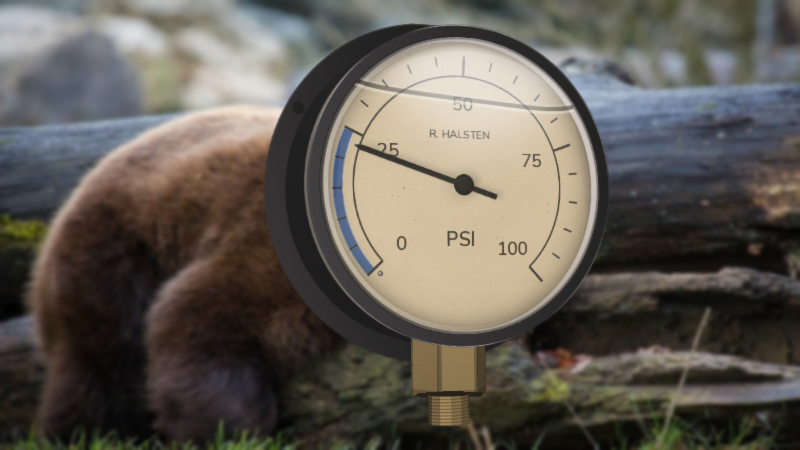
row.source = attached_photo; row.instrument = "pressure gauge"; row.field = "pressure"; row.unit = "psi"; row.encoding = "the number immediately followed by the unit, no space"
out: 22.5psi
